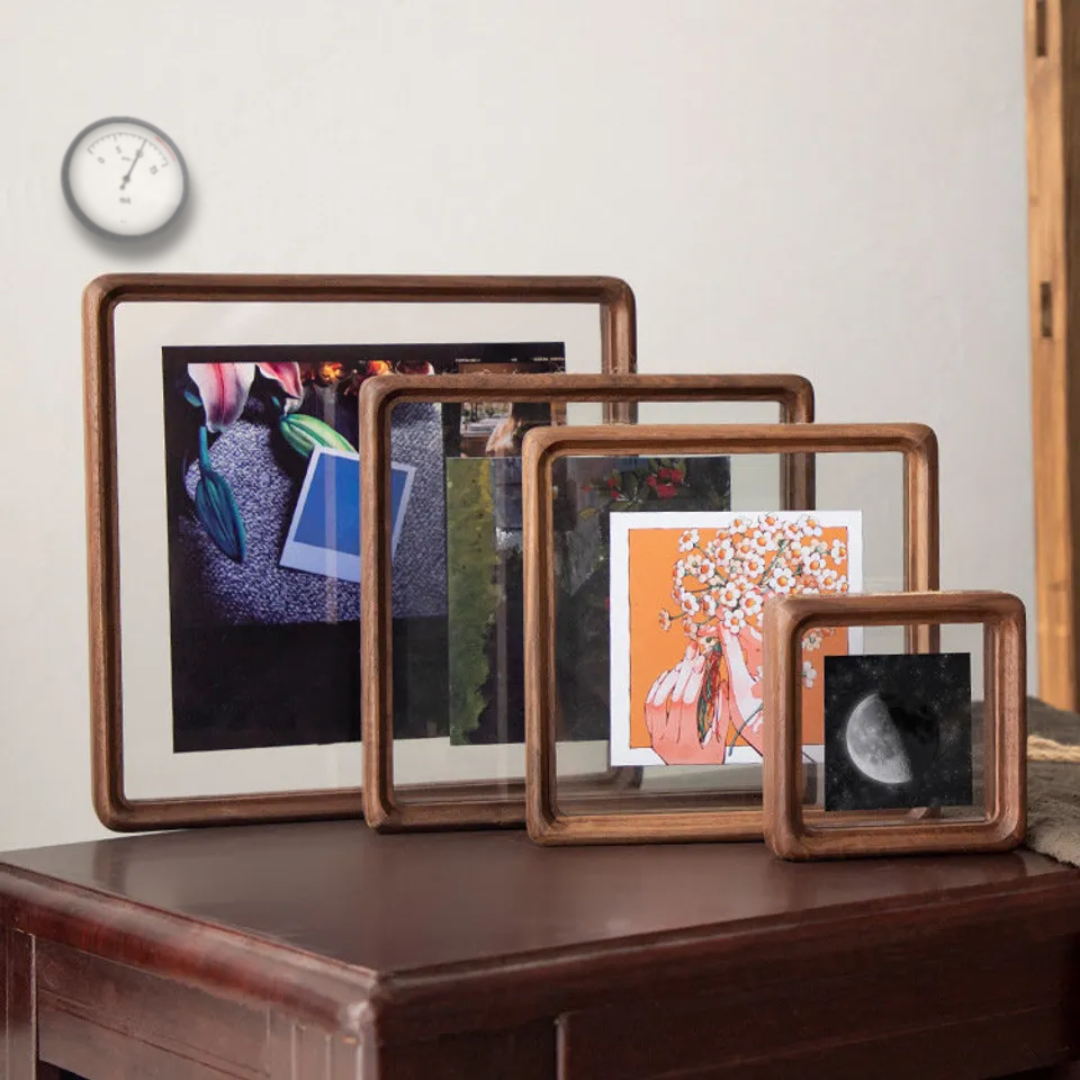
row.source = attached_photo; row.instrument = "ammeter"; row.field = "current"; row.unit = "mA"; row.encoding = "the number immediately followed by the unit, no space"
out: 10mA
